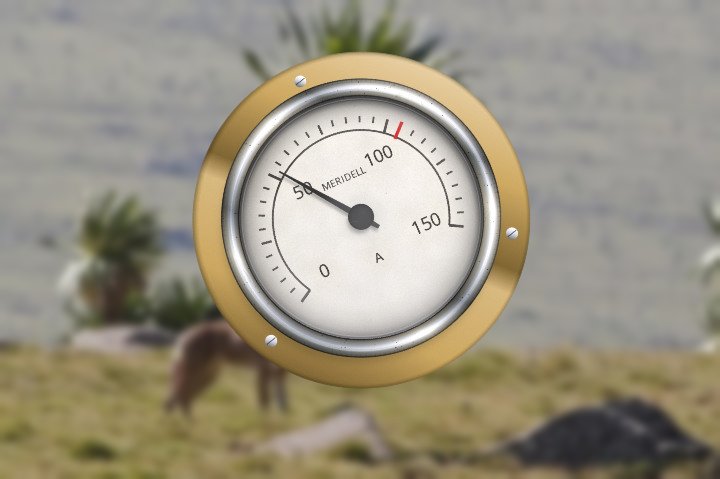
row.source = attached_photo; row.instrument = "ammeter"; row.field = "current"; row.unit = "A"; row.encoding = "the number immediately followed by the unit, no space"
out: 52.5A
